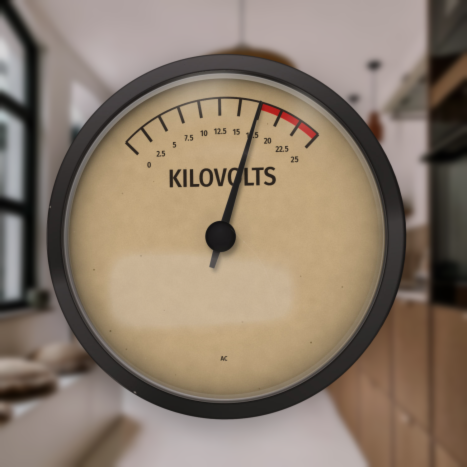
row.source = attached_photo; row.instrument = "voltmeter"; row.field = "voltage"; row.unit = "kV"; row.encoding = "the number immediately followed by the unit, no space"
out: 17.5kV
